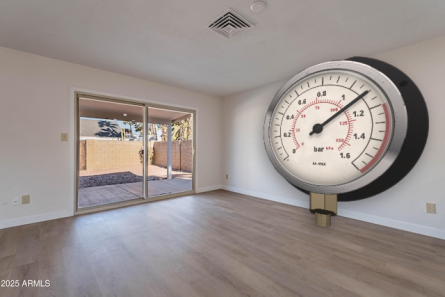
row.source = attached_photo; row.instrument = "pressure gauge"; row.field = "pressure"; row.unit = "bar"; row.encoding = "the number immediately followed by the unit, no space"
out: 1.1bar
